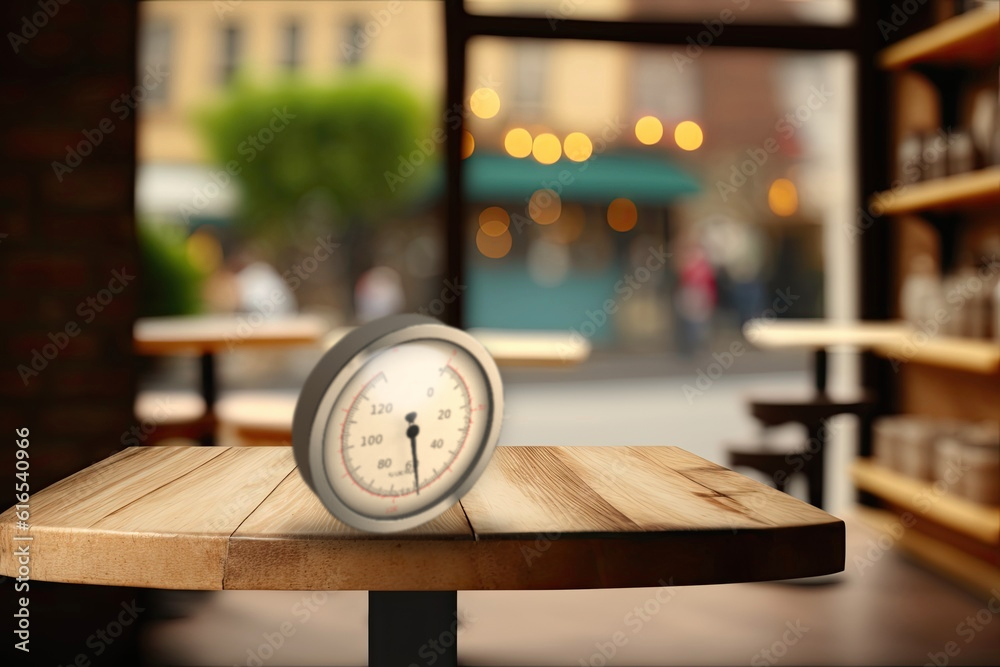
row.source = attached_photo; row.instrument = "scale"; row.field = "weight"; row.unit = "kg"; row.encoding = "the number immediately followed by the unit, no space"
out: 60kg
